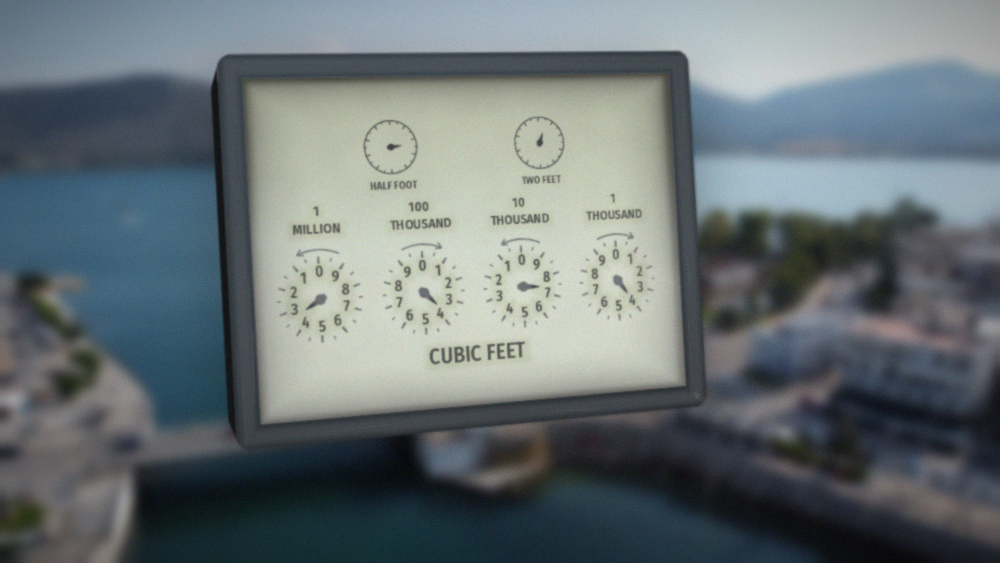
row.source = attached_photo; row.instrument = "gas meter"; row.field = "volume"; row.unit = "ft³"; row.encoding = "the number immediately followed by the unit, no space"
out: 337400ft³
